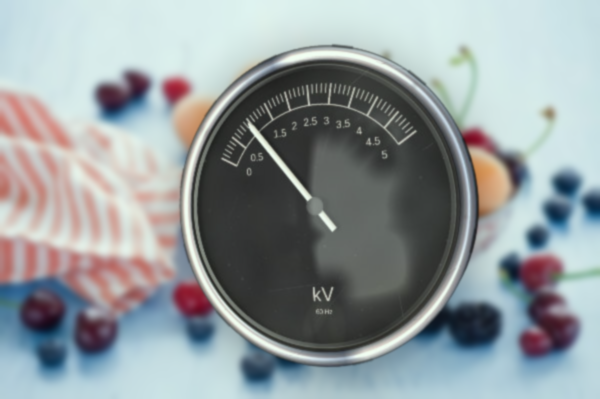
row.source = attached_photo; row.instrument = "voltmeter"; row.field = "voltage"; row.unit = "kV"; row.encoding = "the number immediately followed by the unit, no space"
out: 1kV
